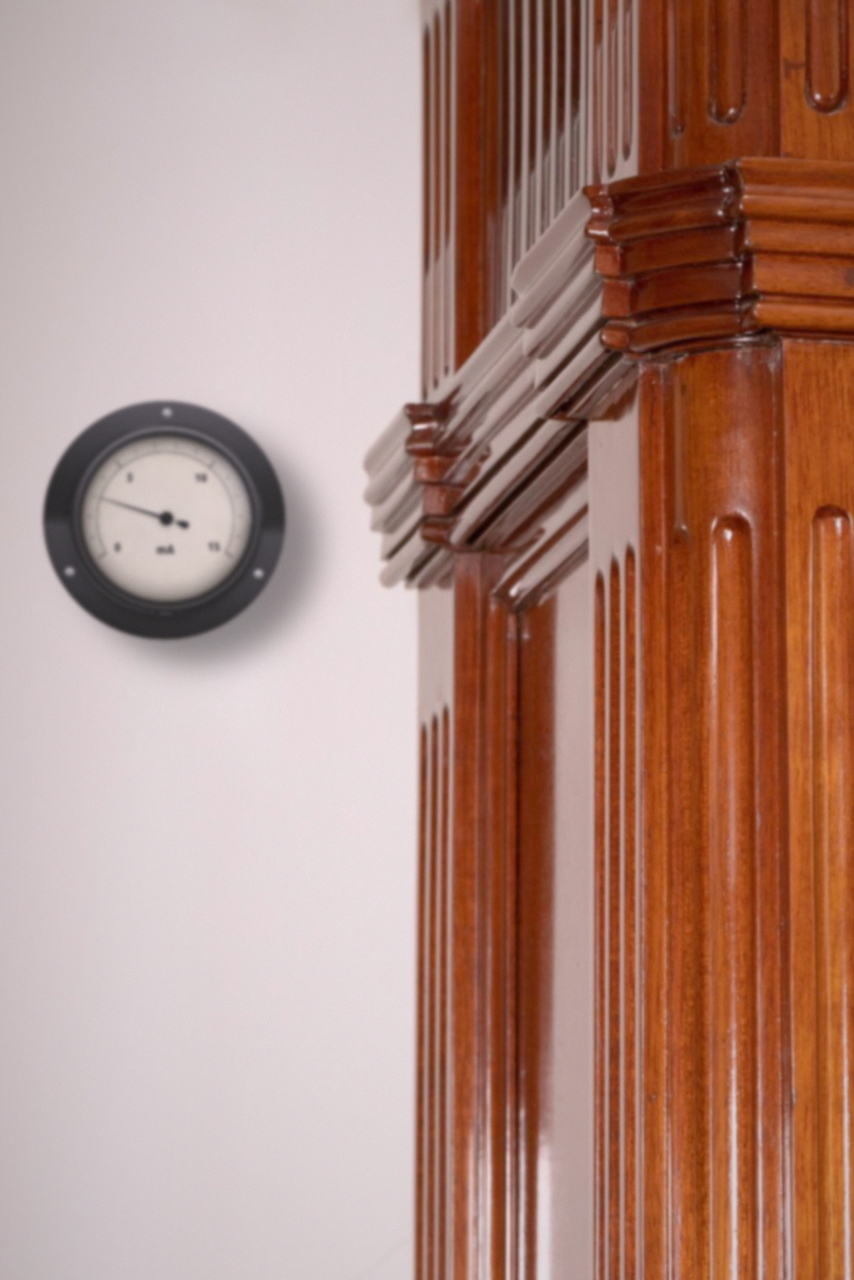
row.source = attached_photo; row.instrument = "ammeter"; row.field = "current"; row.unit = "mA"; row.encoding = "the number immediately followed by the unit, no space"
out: 3mA
